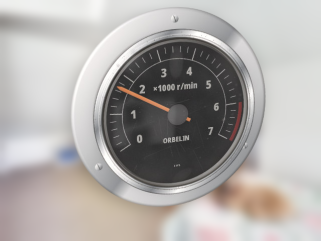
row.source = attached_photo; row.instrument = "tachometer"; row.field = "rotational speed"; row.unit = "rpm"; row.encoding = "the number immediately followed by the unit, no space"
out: 1700rpm
